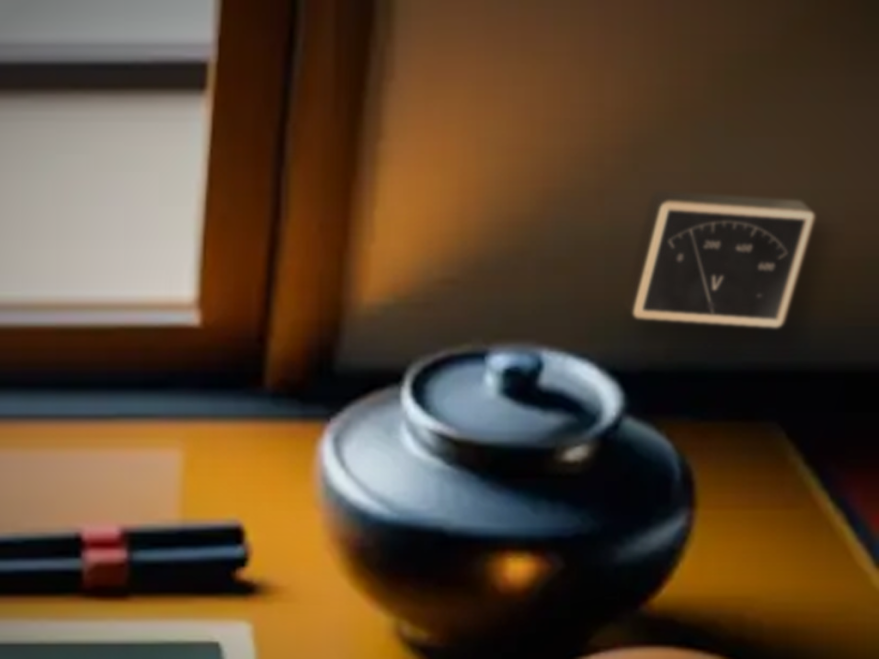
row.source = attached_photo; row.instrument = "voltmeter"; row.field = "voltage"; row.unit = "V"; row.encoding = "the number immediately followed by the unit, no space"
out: 100V
